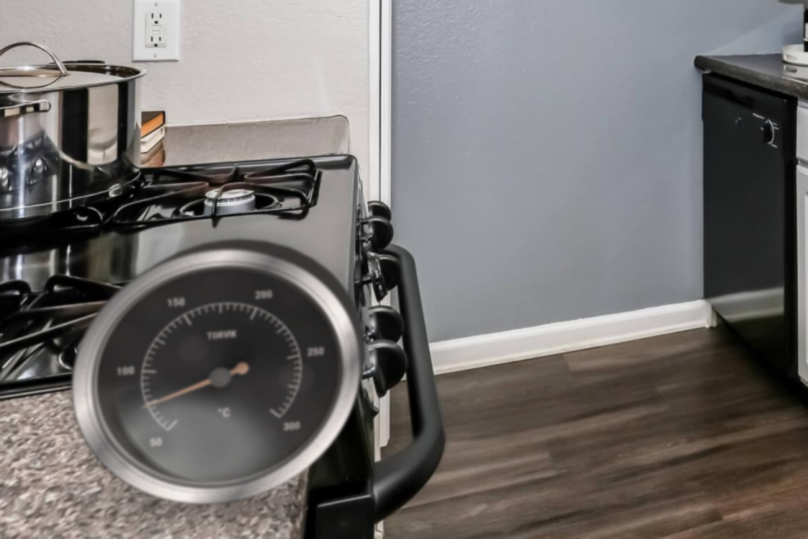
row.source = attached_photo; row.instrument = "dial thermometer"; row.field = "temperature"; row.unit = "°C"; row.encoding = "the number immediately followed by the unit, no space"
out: 75°C
